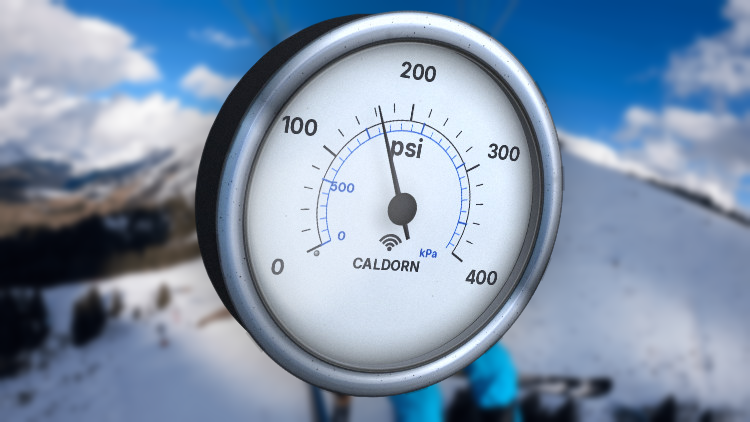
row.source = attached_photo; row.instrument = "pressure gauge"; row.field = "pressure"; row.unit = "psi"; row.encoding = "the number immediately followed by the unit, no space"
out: 160psi
